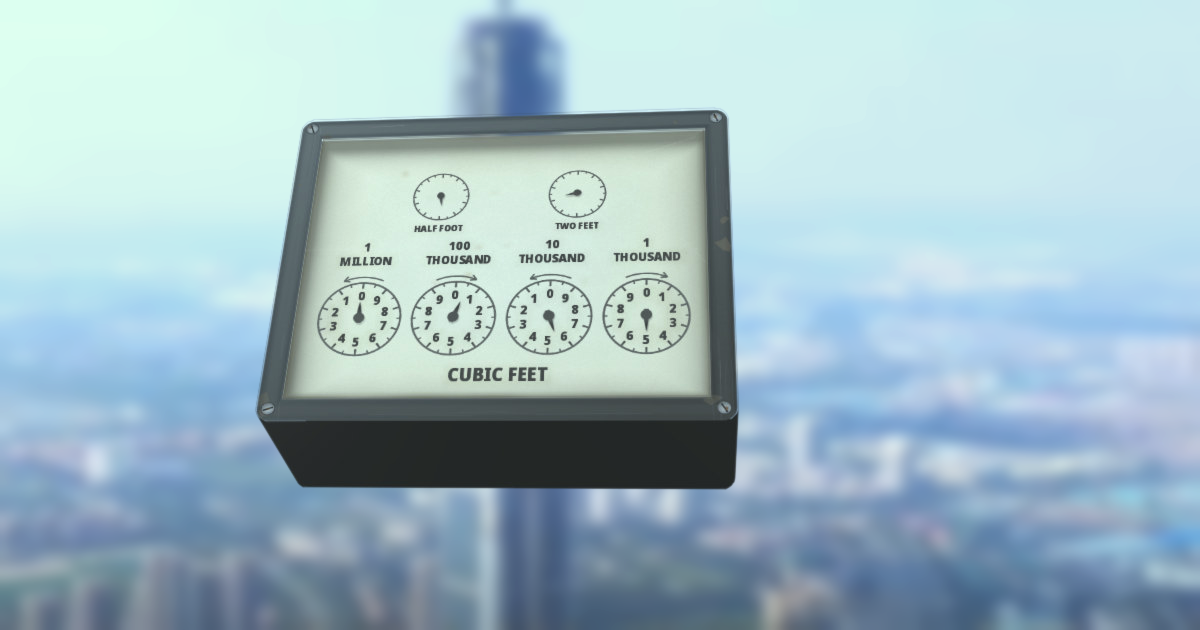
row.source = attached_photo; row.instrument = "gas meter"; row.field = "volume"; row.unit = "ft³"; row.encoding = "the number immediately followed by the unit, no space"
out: 5500ft³
